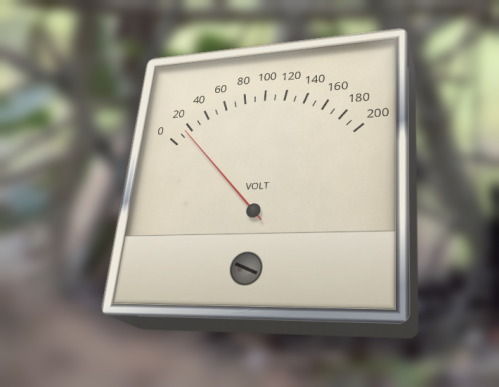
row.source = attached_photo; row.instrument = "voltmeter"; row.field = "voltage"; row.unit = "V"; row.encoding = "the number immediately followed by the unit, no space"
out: 15V
